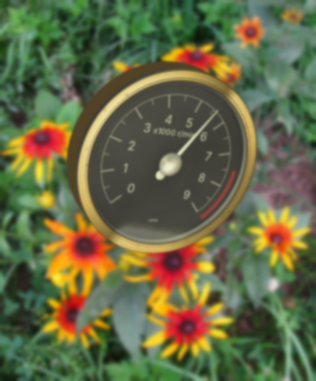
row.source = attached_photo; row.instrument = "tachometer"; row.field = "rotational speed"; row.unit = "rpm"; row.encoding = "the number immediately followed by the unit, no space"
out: 5500rpm
